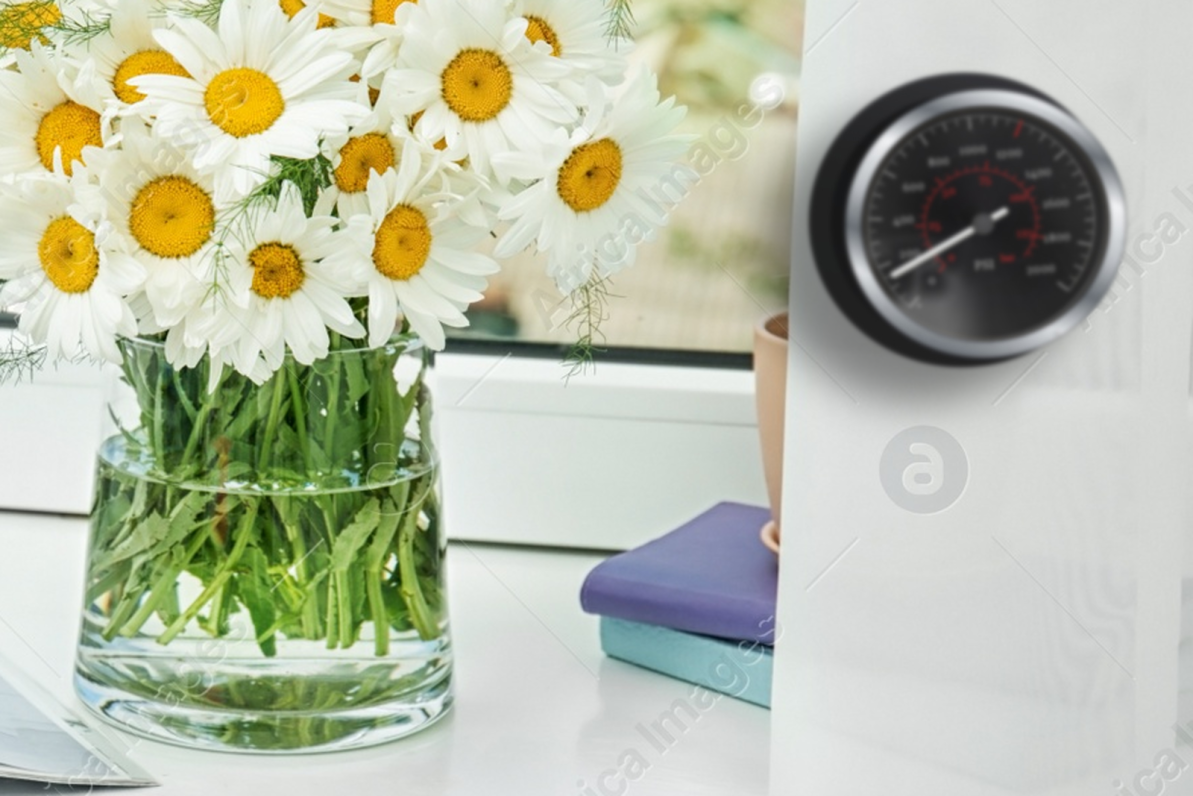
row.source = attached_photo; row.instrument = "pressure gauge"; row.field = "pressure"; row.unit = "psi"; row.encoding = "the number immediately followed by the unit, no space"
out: 150psi
